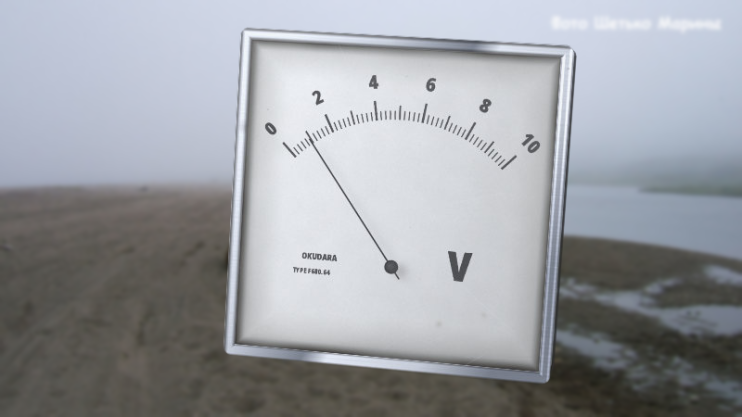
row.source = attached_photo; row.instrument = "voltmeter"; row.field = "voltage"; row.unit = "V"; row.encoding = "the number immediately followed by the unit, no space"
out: 1V
